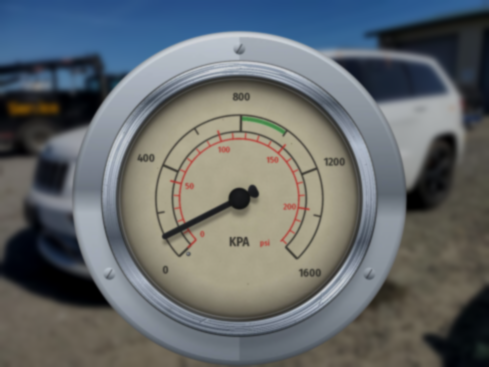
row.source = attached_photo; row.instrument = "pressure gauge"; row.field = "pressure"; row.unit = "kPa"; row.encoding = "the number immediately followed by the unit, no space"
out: 100kPa
